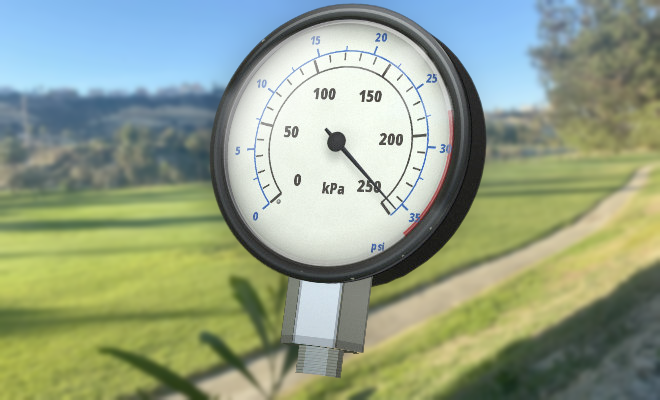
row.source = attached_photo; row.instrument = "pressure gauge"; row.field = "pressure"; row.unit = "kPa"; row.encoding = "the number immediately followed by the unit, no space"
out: 245kPa
